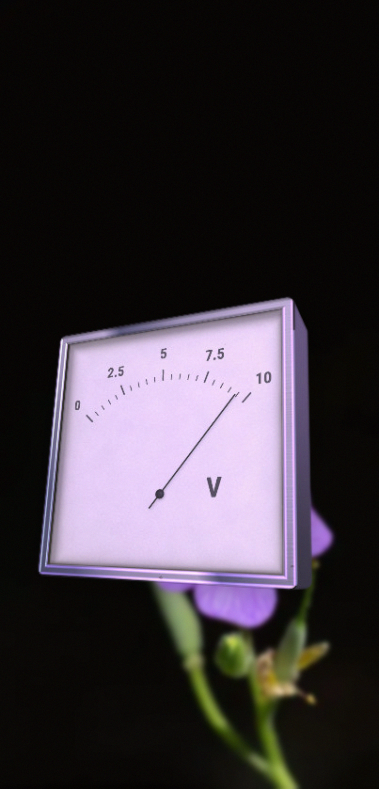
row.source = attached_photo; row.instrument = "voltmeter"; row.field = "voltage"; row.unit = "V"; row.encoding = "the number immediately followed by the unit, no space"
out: 9.5V
